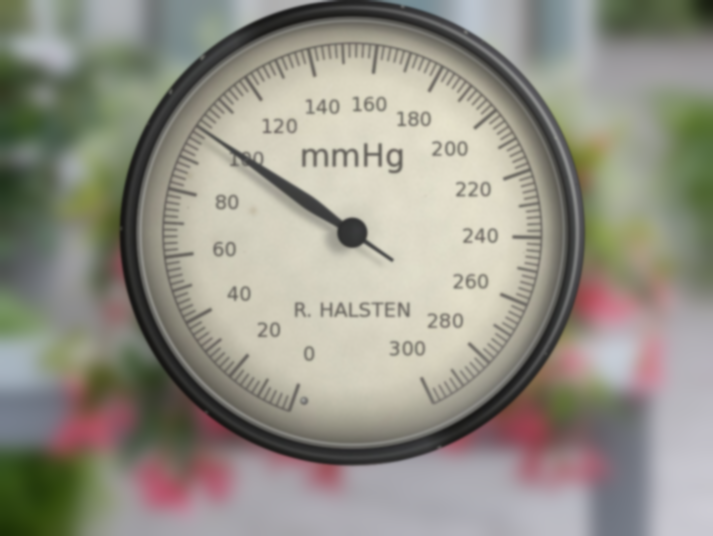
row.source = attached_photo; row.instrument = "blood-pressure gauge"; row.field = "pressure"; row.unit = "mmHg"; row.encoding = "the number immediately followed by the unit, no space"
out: 100mmHg
